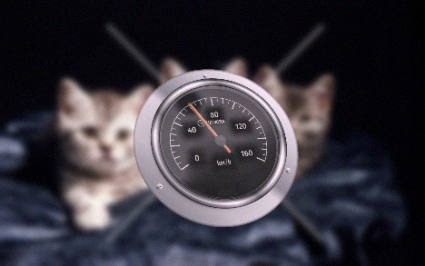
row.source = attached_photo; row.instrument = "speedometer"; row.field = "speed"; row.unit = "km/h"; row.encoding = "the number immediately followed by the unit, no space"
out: 60km/h
